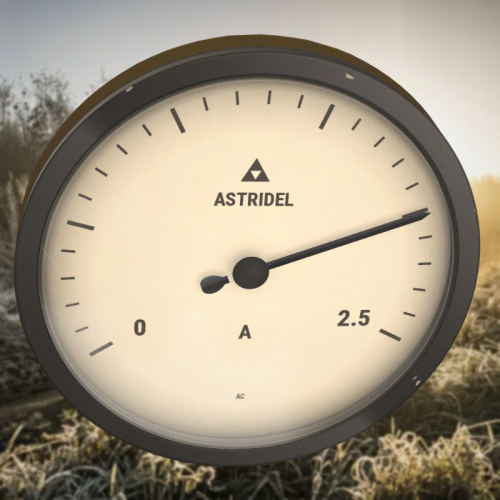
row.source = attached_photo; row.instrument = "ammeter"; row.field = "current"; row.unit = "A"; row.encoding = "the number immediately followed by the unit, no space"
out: 2A
